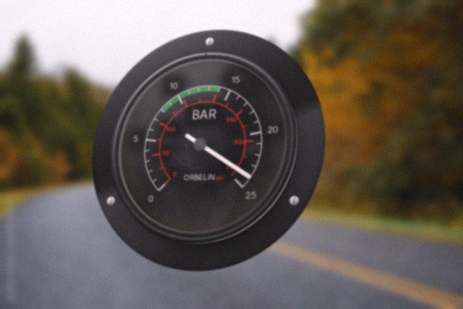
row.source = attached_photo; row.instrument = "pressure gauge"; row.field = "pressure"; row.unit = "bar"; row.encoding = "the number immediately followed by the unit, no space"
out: 24bar
